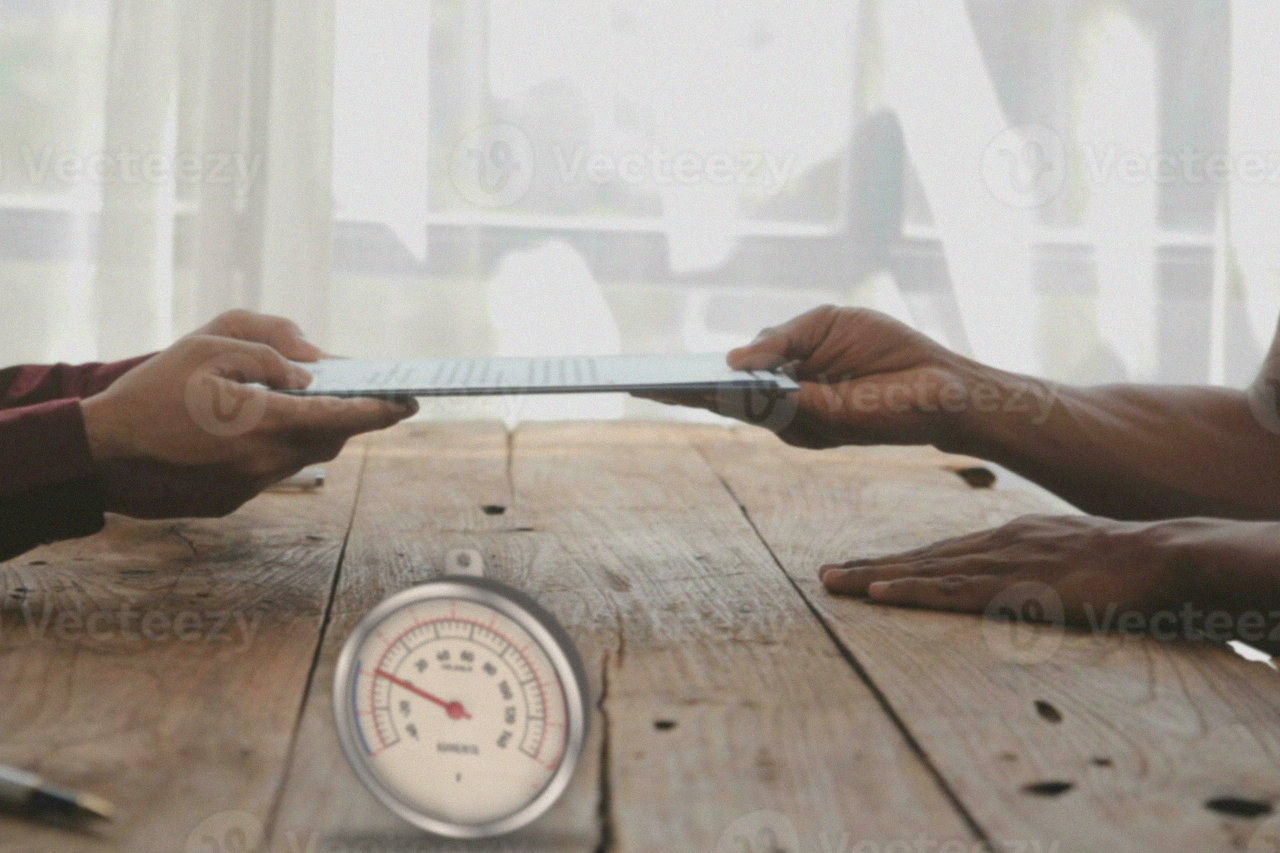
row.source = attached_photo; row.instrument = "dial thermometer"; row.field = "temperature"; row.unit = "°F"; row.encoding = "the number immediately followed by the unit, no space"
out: 0°F
